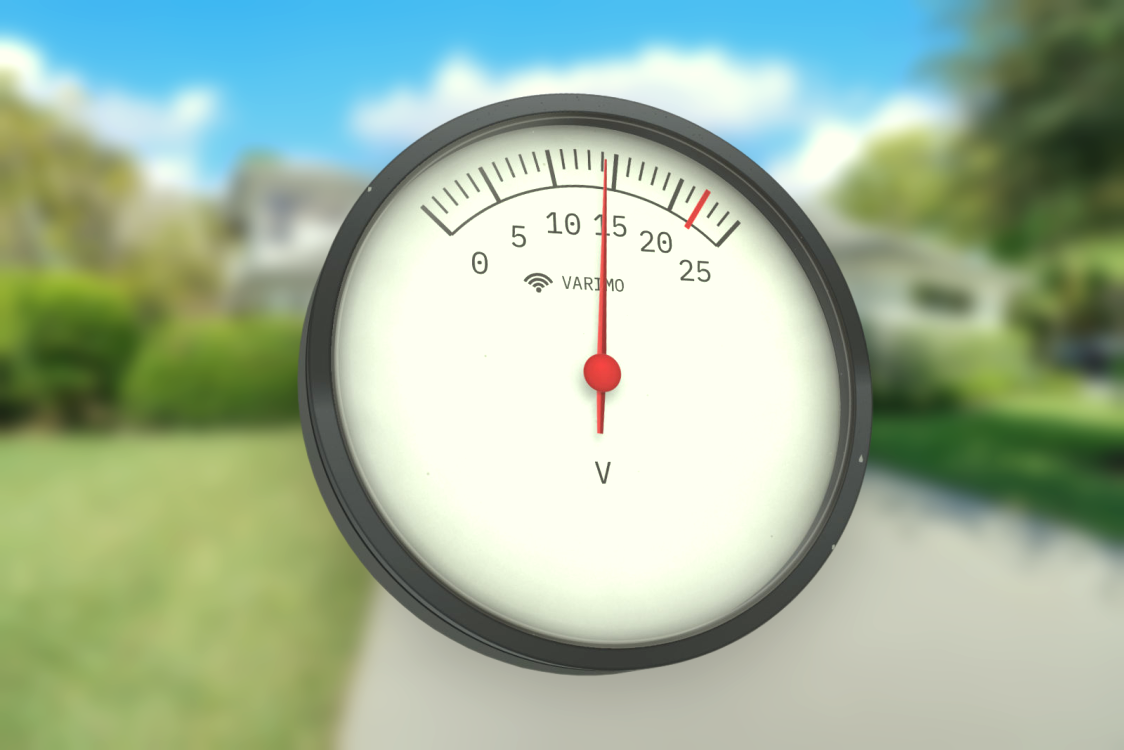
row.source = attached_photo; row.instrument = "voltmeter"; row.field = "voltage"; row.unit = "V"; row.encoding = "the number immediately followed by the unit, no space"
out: 14V
